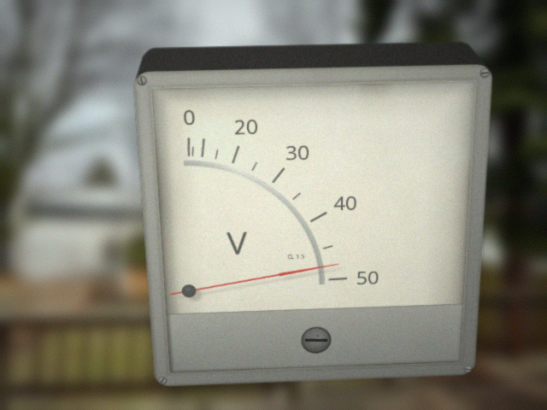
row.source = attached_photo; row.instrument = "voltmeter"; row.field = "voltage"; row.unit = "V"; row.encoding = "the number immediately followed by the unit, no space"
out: 47.5V
